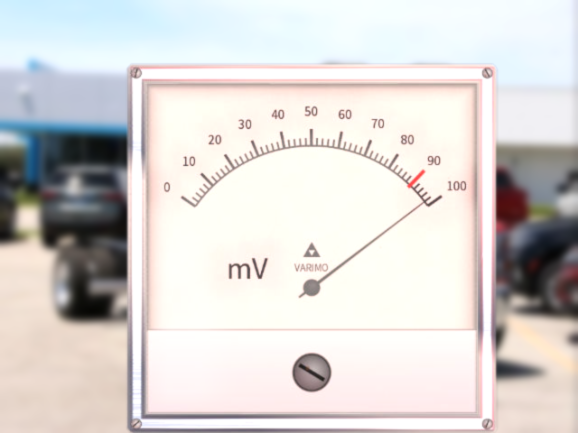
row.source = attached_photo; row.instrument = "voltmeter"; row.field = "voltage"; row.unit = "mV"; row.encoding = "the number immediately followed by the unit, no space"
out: 98mV
